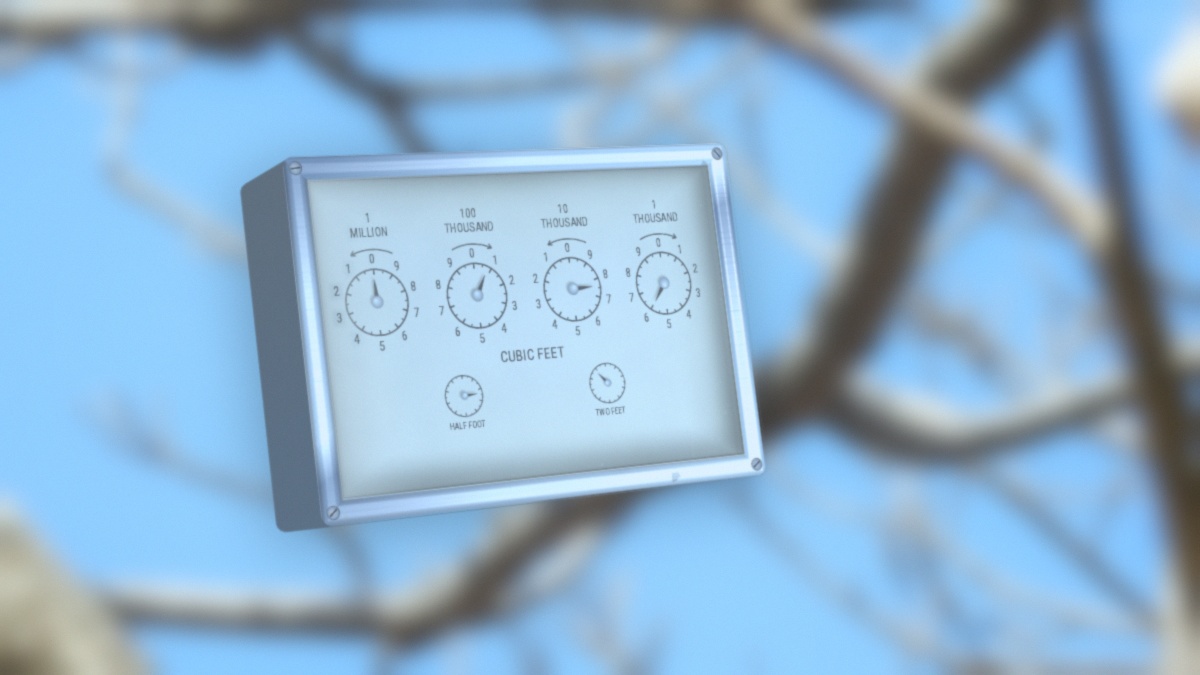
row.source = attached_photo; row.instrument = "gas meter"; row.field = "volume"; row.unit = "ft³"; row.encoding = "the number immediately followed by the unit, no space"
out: 7600ft³
